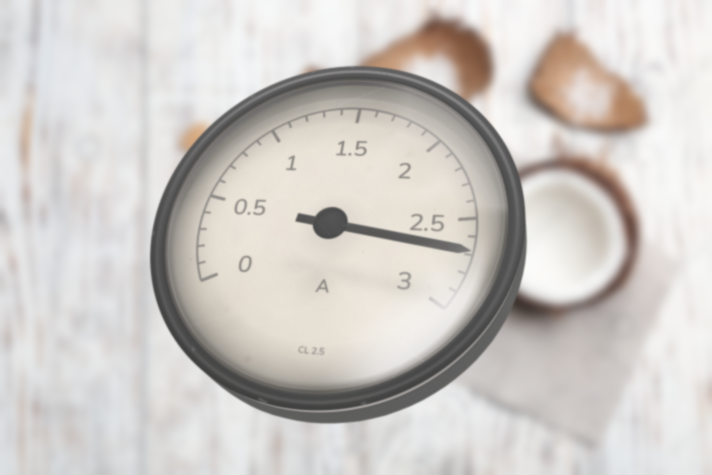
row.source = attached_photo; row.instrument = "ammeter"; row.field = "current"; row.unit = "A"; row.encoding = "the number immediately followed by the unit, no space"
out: 2.7A
